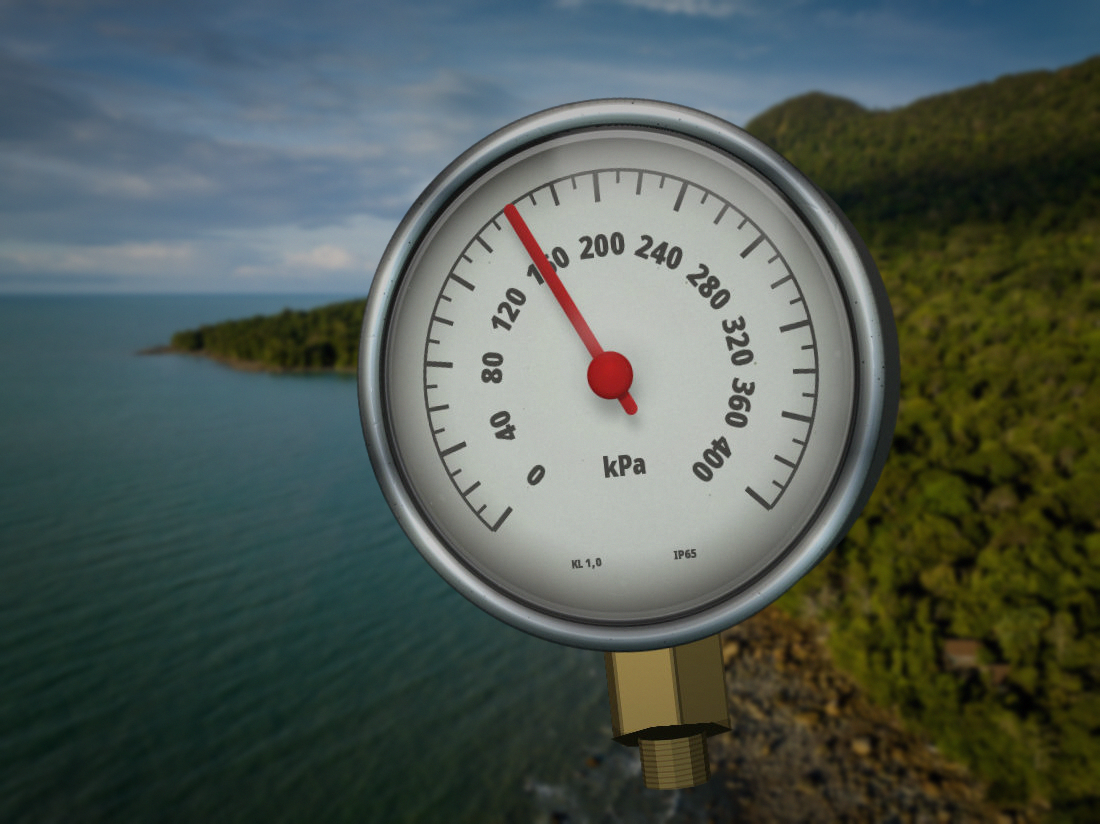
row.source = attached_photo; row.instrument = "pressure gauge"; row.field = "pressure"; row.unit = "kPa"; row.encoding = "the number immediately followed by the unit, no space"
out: 160kPa
